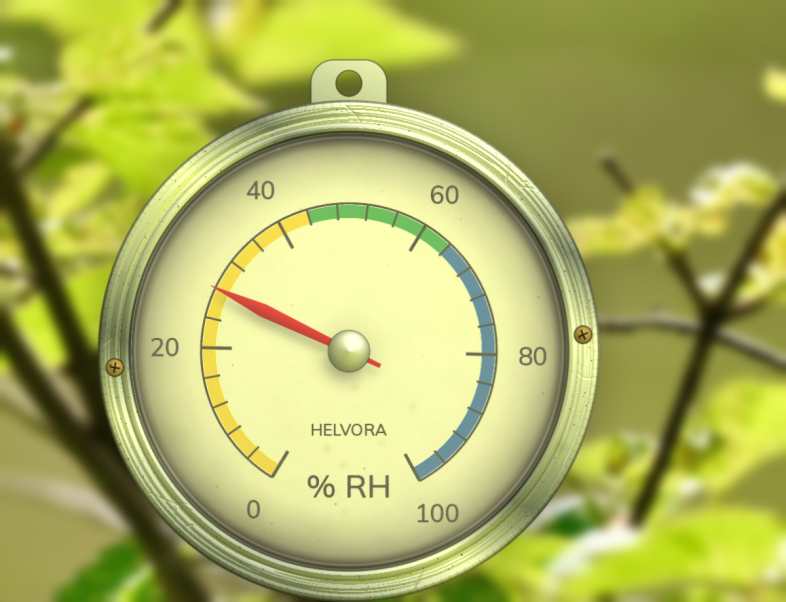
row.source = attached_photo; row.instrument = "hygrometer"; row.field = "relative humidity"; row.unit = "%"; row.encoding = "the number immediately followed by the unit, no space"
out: 28%
